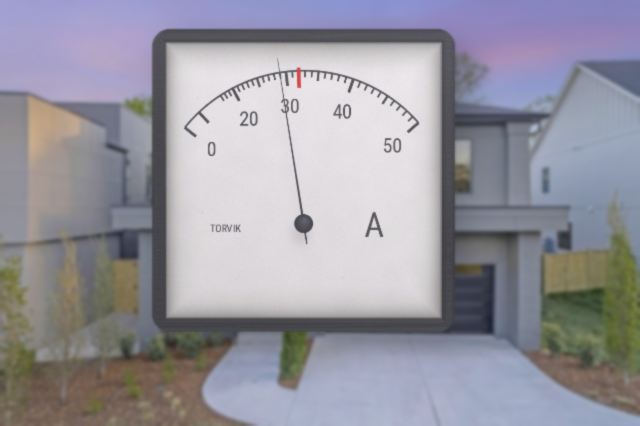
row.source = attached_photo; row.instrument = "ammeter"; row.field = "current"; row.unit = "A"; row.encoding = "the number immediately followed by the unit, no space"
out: 29A
